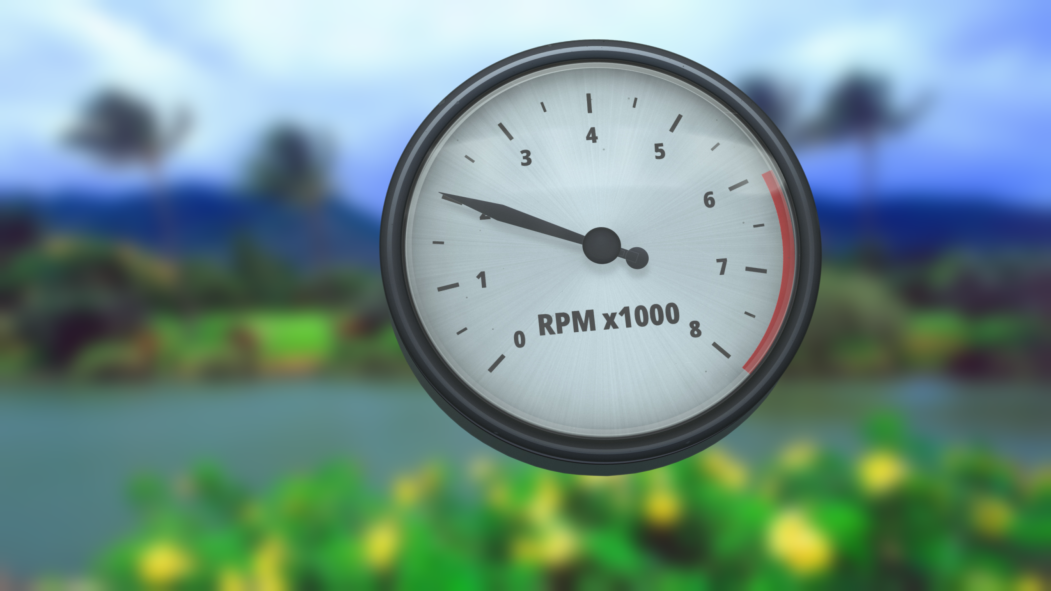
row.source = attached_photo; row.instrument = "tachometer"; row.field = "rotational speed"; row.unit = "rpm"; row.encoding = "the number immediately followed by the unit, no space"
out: 2000rpm
